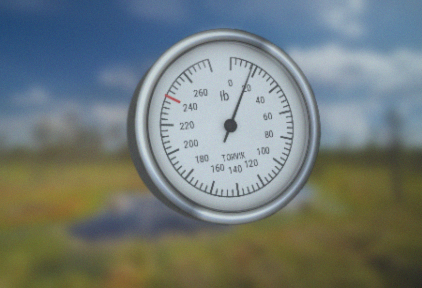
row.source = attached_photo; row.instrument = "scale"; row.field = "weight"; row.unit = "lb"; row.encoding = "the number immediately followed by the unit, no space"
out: 16lb
